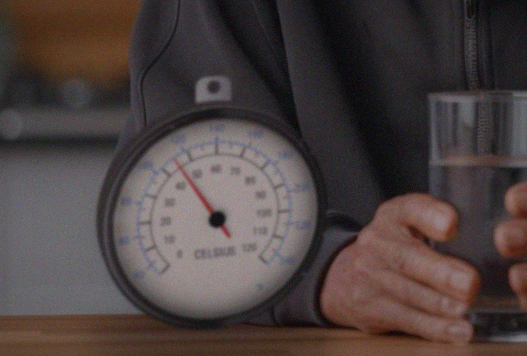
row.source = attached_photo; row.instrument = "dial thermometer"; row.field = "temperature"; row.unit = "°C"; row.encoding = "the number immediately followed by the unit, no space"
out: 45°C
